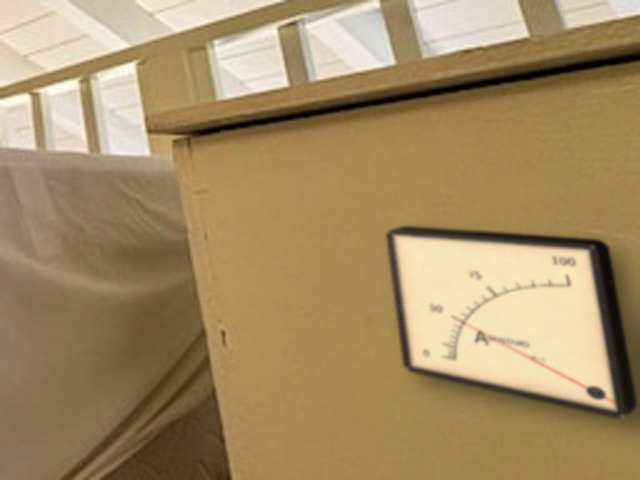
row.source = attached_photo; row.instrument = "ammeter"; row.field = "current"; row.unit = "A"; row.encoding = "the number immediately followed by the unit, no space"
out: 50A
